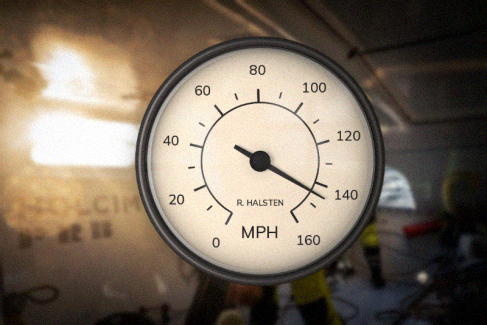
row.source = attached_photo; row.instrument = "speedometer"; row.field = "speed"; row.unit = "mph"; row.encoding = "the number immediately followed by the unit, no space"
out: 145mph
